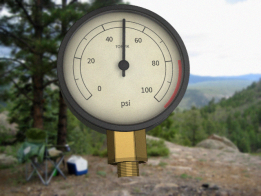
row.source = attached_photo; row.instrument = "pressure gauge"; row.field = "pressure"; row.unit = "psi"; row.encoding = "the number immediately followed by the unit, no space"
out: 50psi
